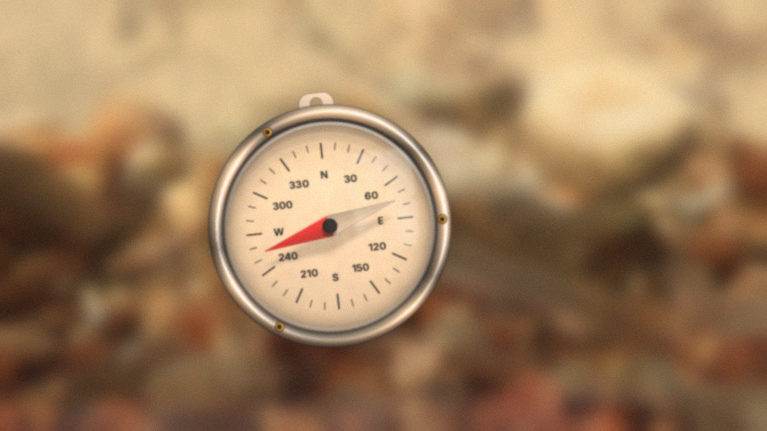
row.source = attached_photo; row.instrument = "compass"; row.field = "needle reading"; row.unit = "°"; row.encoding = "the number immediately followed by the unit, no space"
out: 255°
